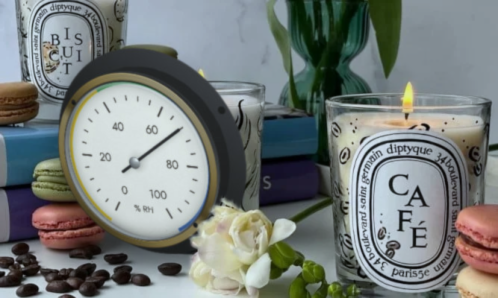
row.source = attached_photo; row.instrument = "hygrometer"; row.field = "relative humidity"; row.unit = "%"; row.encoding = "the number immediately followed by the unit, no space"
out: 68%
